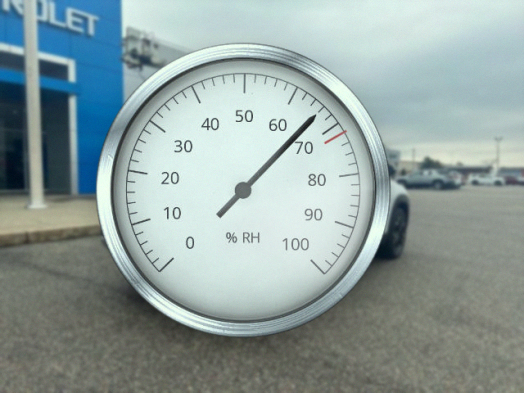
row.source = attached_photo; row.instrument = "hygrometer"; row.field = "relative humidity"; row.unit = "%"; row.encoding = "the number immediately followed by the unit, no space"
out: 66%
